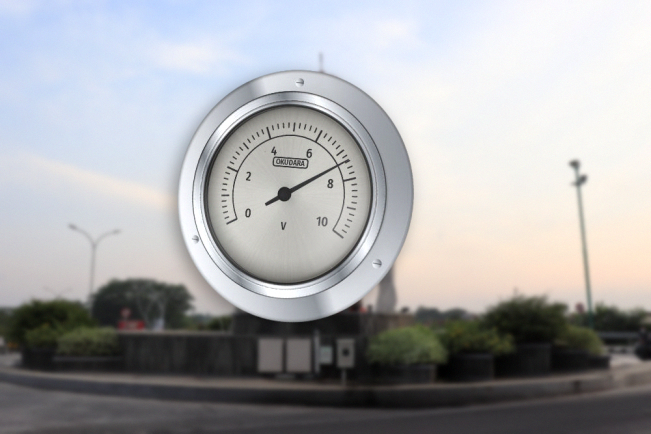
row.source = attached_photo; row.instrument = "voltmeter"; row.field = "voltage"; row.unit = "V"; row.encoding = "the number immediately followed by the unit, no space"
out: 7.4V
